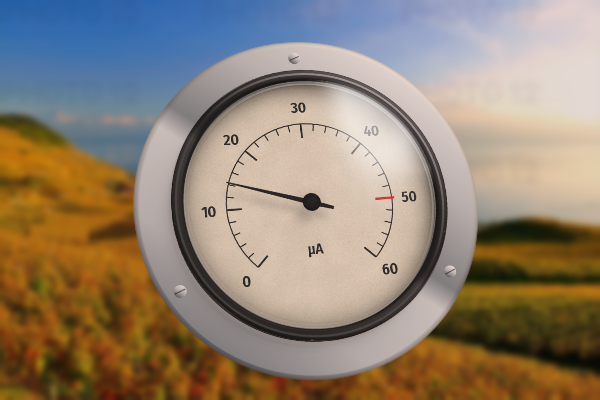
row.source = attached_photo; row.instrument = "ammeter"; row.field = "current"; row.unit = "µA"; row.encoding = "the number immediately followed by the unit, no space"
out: 14µA
